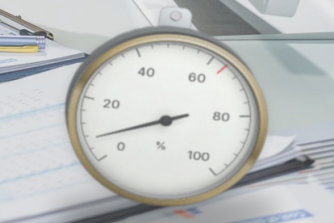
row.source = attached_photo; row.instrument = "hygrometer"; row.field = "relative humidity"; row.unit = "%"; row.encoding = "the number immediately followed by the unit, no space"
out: 8%
